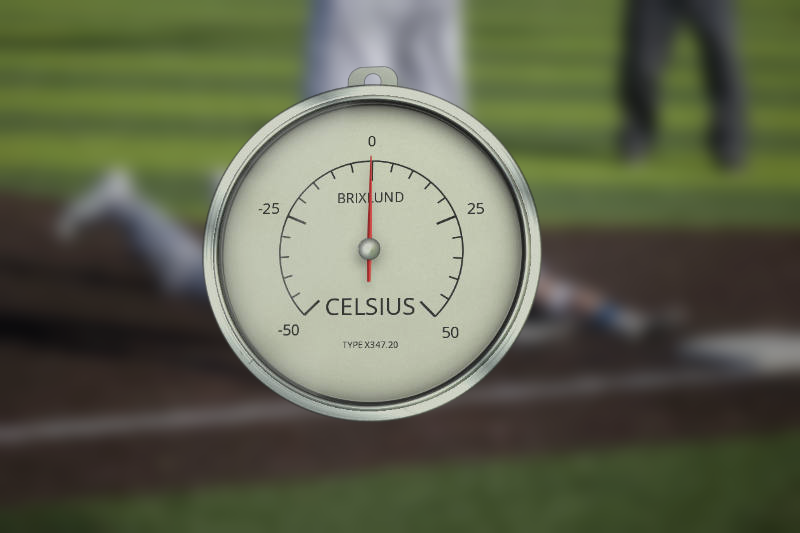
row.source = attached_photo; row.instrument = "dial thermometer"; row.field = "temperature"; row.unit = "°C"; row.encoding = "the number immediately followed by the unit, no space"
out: 0°C
